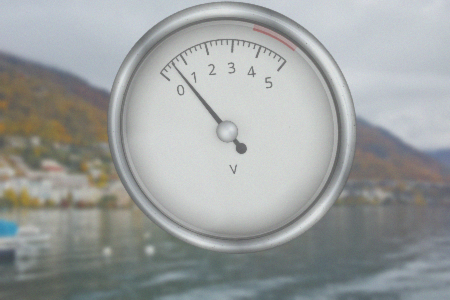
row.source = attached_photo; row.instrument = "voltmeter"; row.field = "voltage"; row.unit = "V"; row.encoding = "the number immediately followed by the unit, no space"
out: 0.6V
